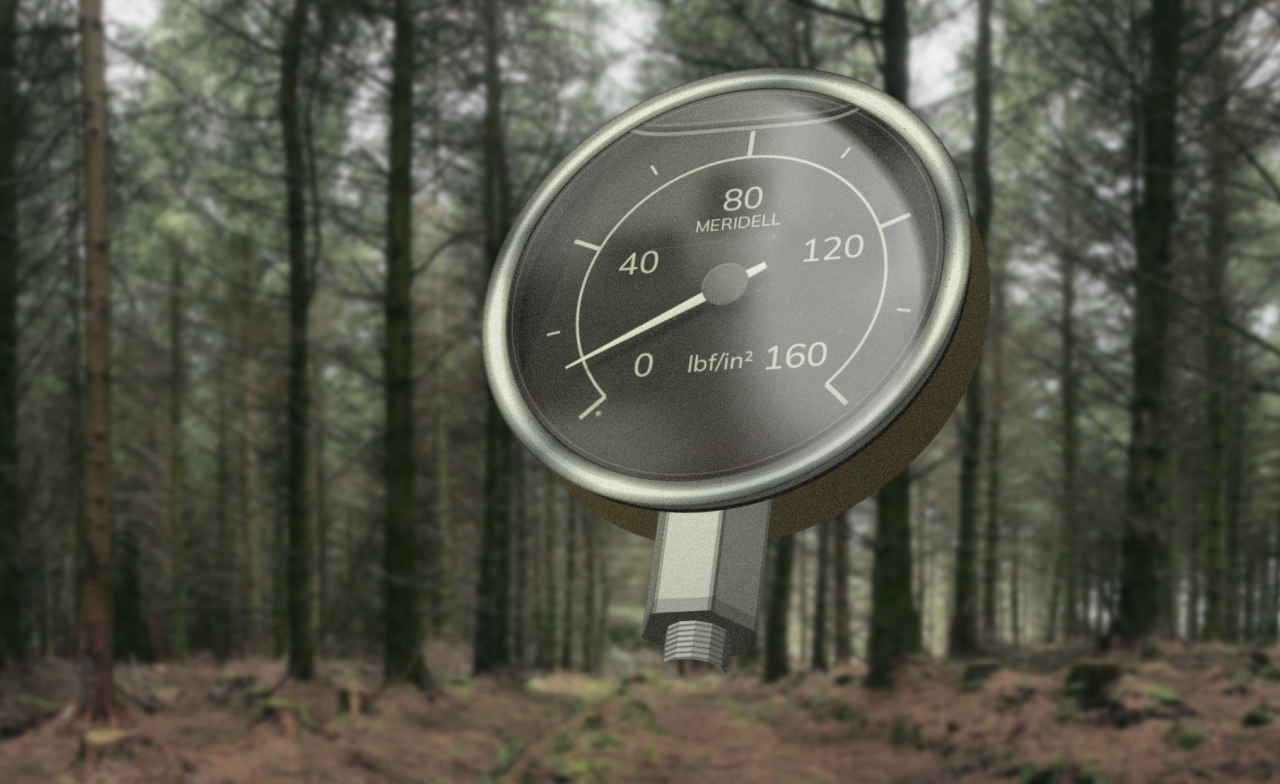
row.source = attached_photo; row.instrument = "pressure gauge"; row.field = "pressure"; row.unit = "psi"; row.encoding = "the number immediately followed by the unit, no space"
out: 10psi
